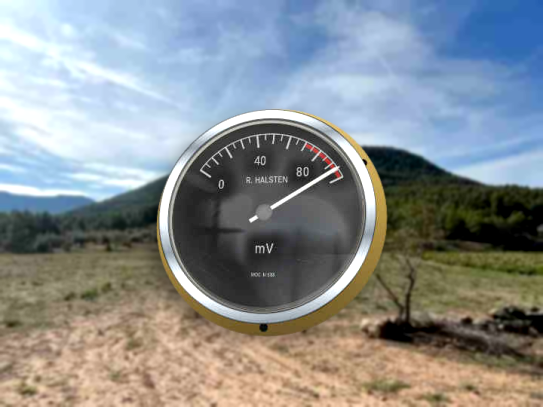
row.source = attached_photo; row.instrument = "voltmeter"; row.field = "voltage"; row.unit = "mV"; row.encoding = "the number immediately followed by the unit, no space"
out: 95mV
